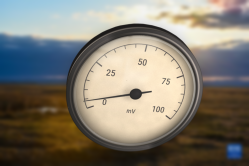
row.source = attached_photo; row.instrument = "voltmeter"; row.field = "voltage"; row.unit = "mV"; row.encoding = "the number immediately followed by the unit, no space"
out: 5mV
